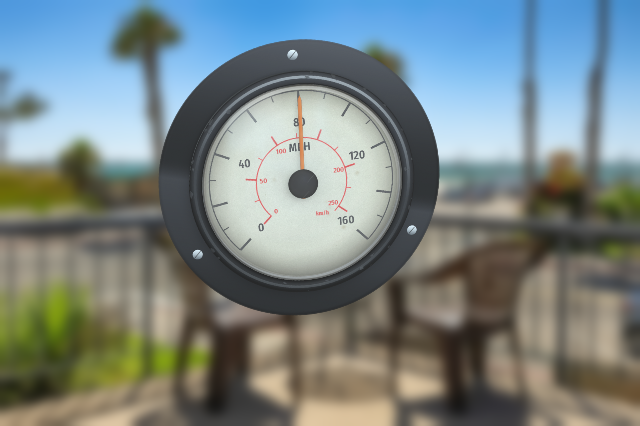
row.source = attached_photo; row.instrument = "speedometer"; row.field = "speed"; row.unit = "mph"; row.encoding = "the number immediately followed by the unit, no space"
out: 80mph
